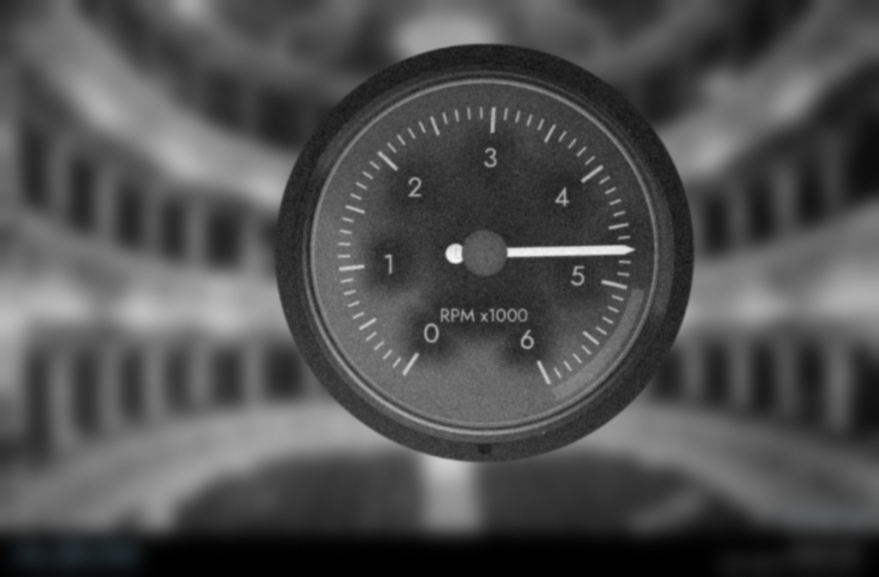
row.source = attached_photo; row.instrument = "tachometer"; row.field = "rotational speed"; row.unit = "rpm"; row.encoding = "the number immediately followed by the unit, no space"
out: 4700rpm
